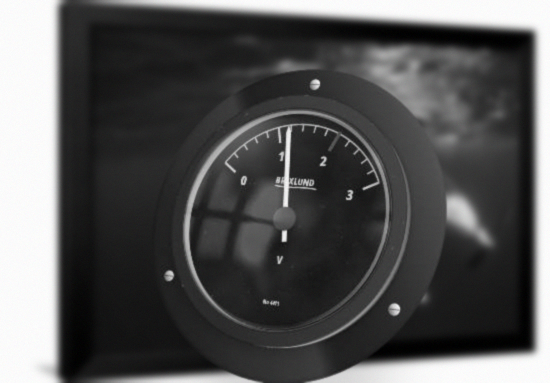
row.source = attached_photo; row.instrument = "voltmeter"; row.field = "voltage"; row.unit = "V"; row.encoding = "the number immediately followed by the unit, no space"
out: 1.2V
